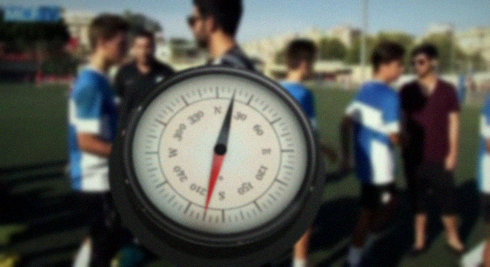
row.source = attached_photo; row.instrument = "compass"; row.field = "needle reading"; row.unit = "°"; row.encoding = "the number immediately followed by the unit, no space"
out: 195°
